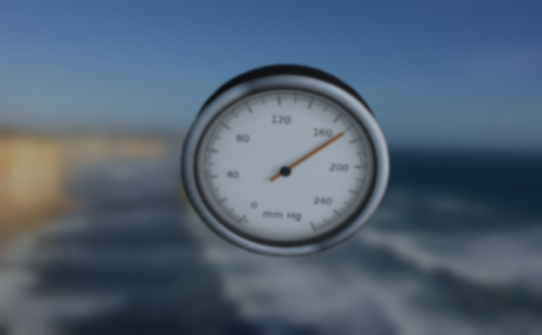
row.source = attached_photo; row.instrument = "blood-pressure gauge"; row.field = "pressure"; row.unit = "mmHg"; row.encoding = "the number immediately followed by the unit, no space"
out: 170mmHg
